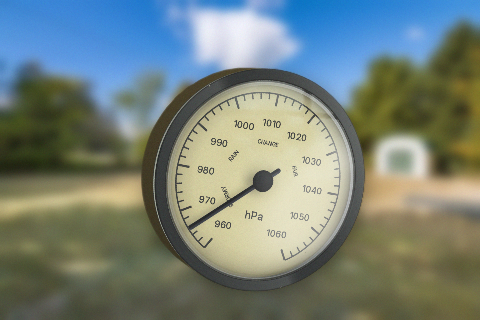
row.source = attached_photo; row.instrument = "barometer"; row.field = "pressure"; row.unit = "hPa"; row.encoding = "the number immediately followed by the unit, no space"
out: 966hPa
